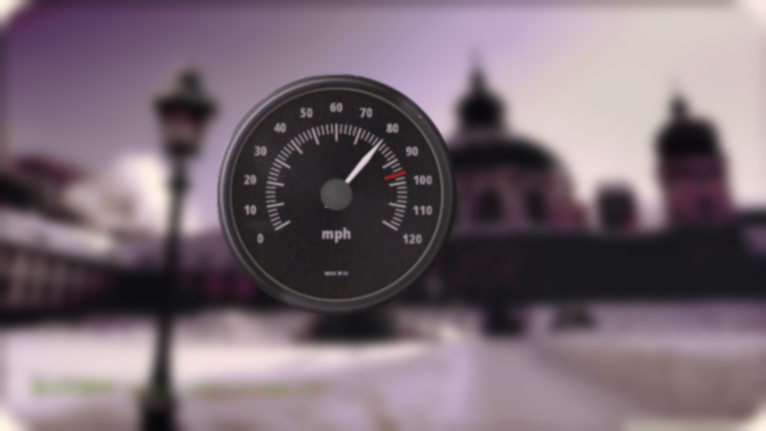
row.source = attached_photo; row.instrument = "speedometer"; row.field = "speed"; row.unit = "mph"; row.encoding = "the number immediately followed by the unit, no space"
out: 80mph
